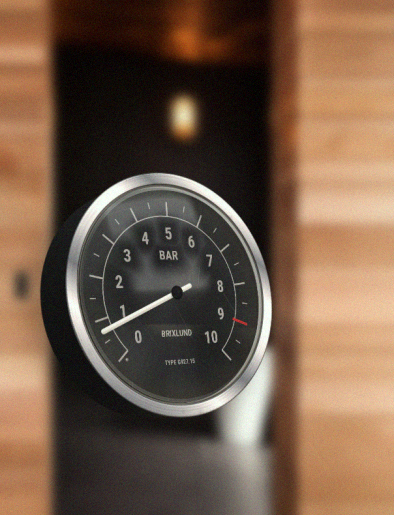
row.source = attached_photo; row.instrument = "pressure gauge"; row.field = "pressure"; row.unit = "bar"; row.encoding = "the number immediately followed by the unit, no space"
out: 0.75bar
